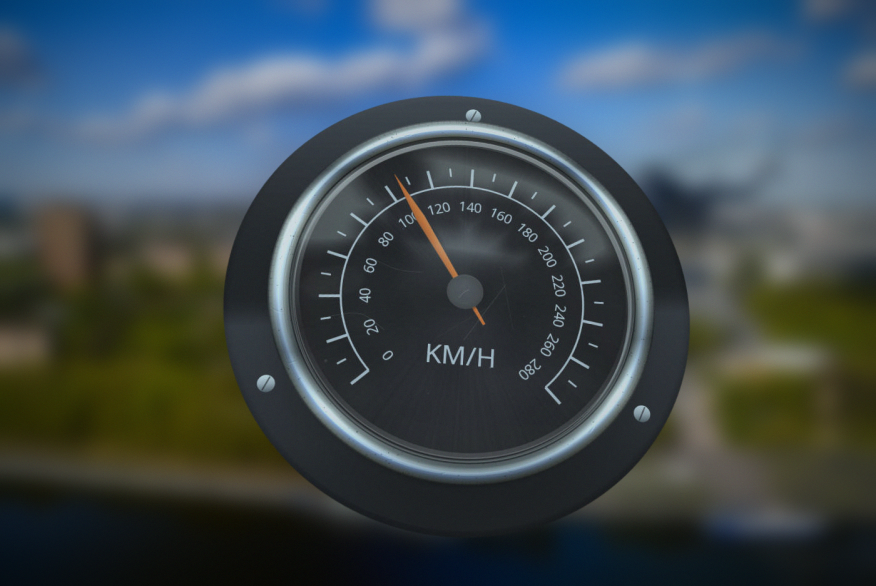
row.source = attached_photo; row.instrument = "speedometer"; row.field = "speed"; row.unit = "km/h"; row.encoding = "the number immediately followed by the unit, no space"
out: 105km/h
